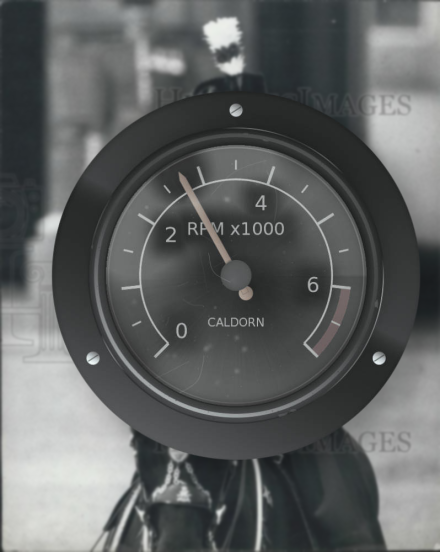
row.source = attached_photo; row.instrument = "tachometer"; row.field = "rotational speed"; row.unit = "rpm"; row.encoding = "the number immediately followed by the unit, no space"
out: 2750rpm
